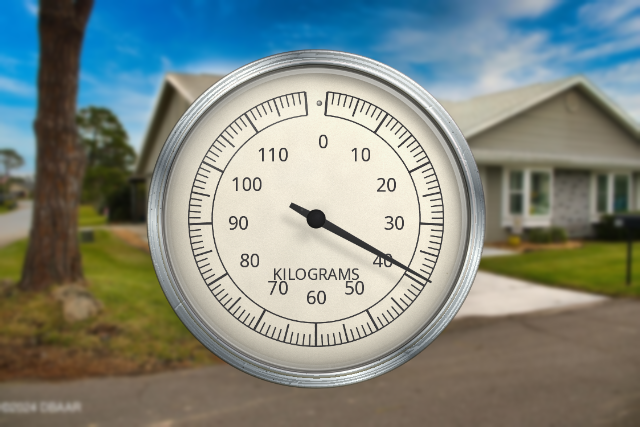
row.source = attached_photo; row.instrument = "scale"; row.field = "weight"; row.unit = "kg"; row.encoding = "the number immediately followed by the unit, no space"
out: 39kg
